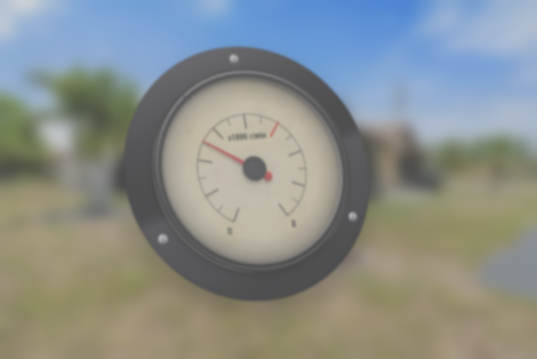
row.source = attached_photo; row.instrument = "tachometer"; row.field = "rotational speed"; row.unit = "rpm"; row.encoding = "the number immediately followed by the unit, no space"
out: 2500rpm
